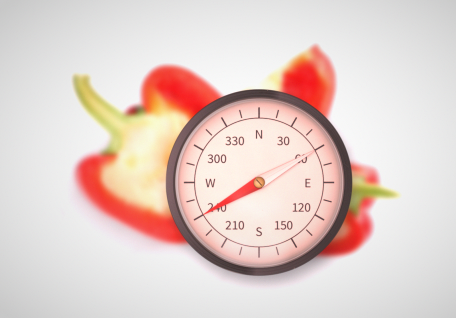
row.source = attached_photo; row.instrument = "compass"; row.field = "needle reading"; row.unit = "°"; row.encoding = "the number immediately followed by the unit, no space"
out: 240°
